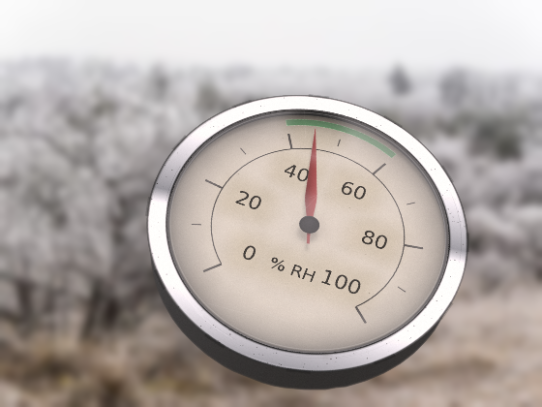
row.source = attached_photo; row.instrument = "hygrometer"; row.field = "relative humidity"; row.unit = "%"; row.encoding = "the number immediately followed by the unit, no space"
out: 45%
